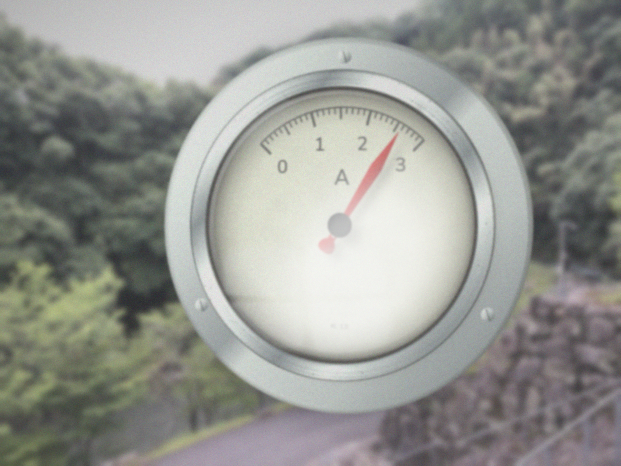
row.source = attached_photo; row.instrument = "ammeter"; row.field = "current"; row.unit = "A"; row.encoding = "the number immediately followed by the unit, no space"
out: 2.6A
